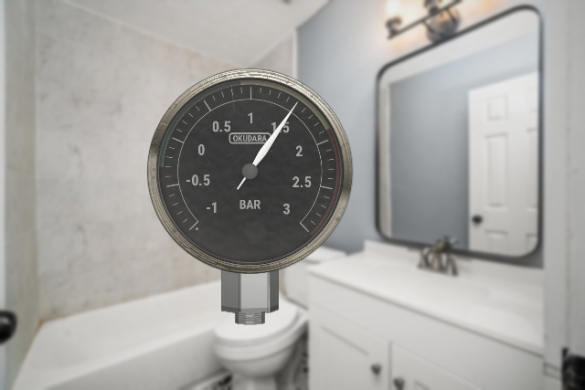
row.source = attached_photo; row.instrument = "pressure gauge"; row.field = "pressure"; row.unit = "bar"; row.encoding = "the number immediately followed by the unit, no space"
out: 1.5bar
